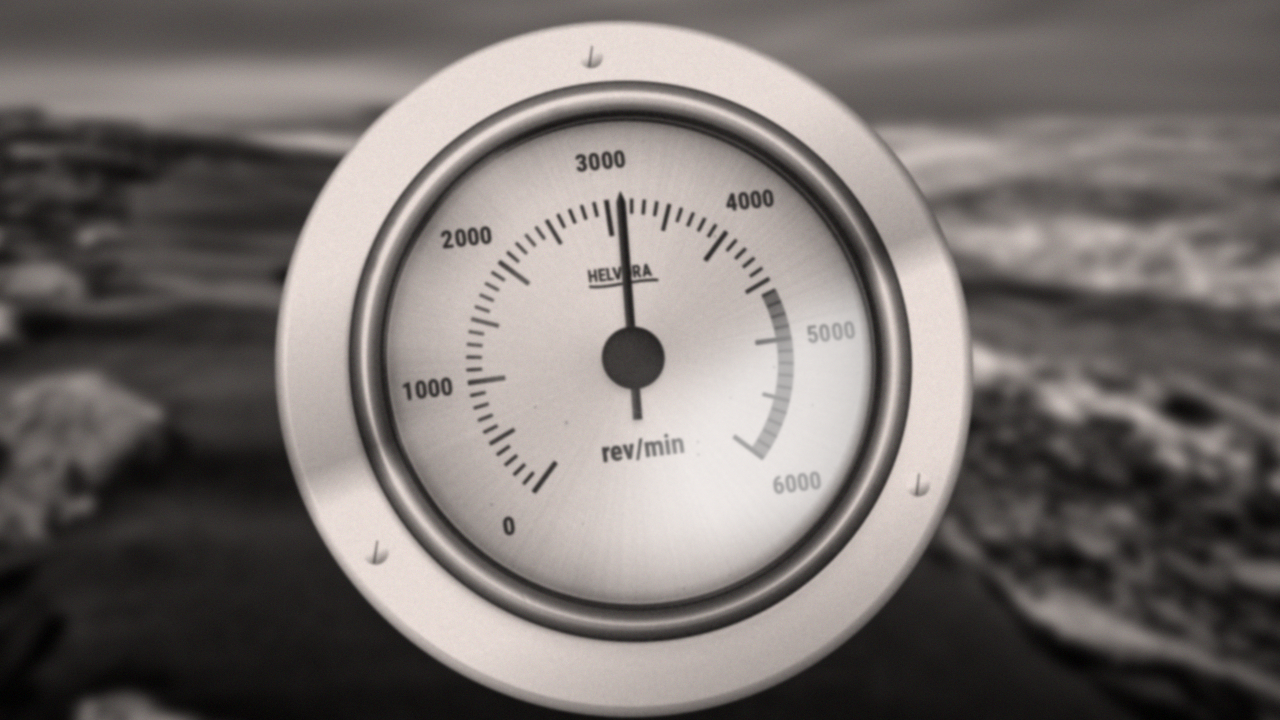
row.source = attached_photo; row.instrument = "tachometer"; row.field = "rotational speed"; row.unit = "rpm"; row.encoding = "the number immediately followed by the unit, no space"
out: 3100rpm
